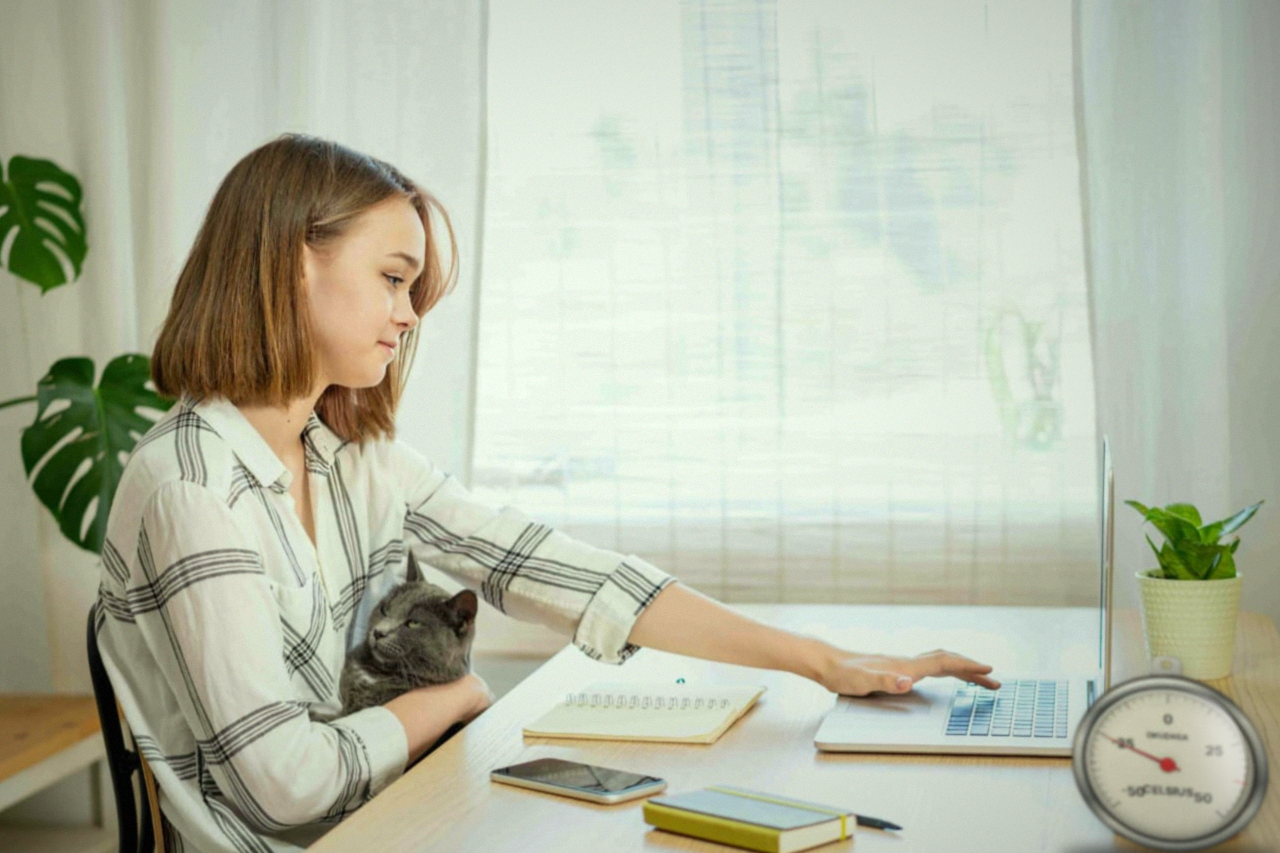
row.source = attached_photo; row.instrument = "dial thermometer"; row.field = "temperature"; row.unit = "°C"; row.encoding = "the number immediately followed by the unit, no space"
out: -25°C
